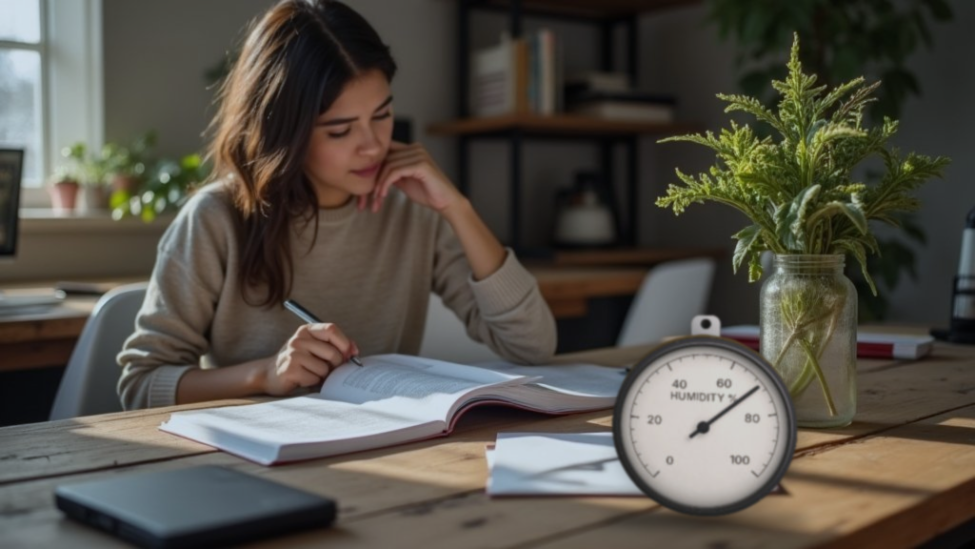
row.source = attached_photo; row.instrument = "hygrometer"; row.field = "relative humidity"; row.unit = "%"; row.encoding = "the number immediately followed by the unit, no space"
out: 70%
